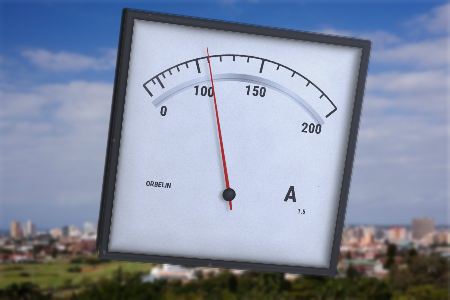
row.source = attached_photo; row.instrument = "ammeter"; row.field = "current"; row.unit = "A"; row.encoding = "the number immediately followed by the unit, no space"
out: 110A
